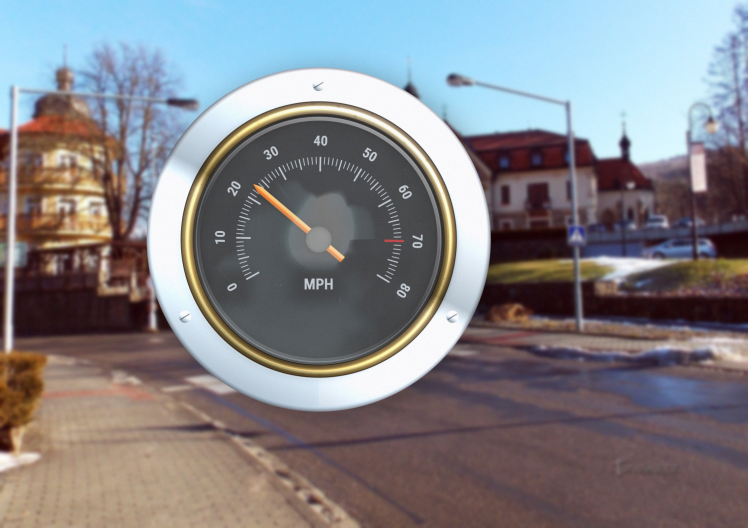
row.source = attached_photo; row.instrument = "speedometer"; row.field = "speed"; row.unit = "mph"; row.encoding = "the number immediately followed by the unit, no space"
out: 23mph
